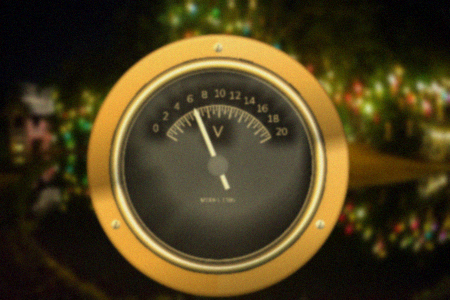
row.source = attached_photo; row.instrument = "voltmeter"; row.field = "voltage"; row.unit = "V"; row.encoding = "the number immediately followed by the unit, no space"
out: 6V
